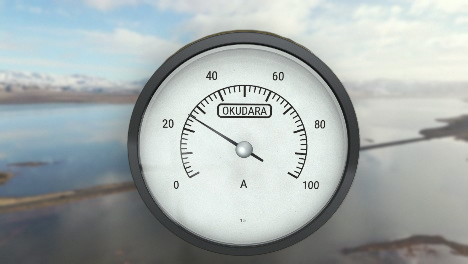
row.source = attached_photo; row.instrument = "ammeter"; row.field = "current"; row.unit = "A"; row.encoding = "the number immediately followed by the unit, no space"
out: 26A
